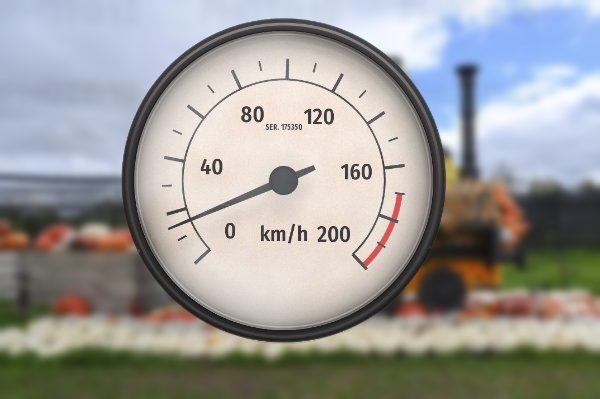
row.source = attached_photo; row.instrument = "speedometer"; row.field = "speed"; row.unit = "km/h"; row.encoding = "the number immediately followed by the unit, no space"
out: 15km/h
